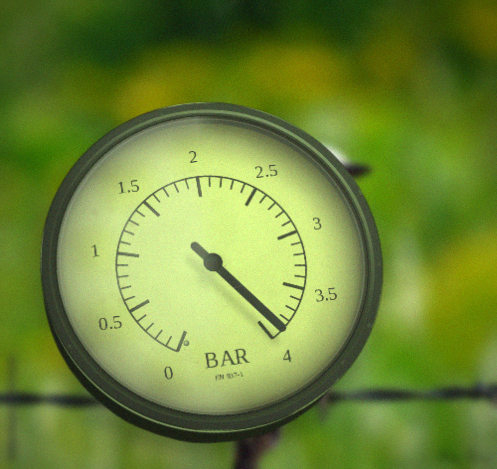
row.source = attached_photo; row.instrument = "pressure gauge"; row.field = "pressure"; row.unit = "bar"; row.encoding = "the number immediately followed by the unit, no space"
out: 3.9bar
